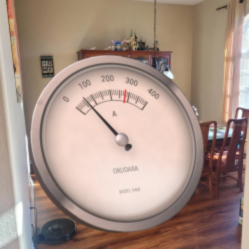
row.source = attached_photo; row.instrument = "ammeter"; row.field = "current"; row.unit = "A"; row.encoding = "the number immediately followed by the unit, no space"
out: 50A
